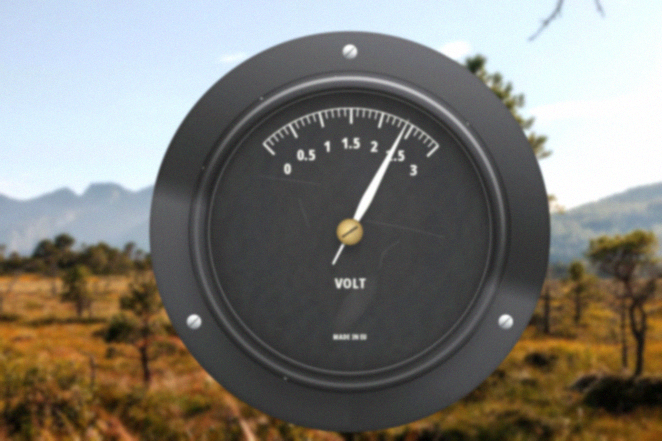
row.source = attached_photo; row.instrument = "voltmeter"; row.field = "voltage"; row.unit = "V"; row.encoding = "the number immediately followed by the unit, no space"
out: 2.4V
